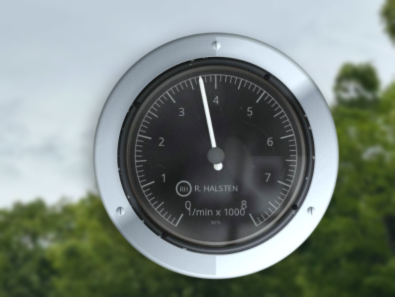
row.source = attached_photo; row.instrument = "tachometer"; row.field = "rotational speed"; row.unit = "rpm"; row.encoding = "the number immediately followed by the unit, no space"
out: 3700rpm
